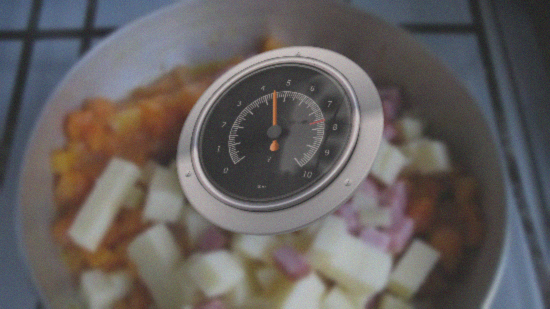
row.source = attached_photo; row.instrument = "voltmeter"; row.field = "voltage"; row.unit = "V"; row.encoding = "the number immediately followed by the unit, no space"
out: 4.5V
